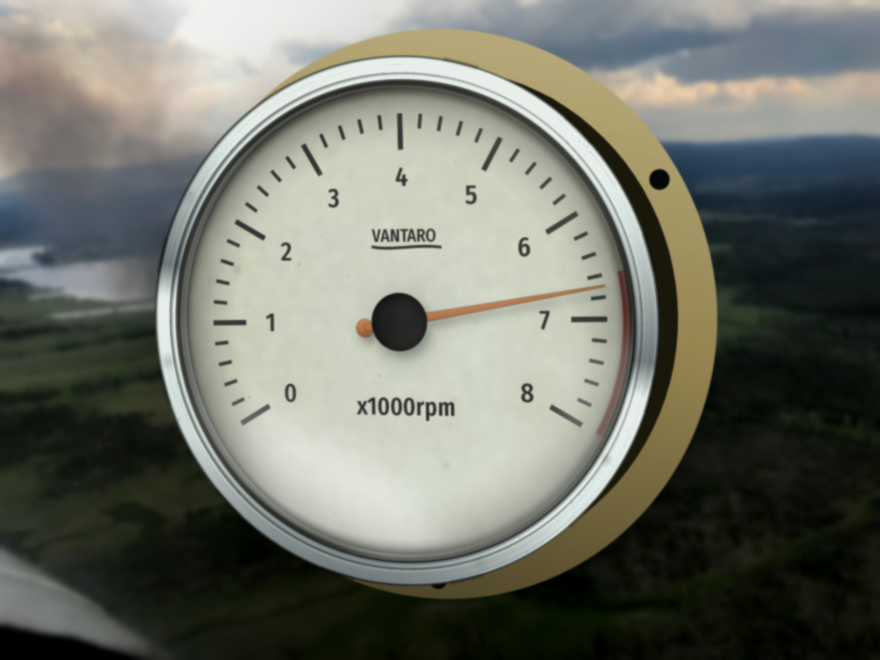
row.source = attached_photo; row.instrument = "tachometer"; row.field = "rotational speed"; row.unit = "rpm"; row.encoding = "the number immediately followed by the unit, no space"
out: 6700rpm
